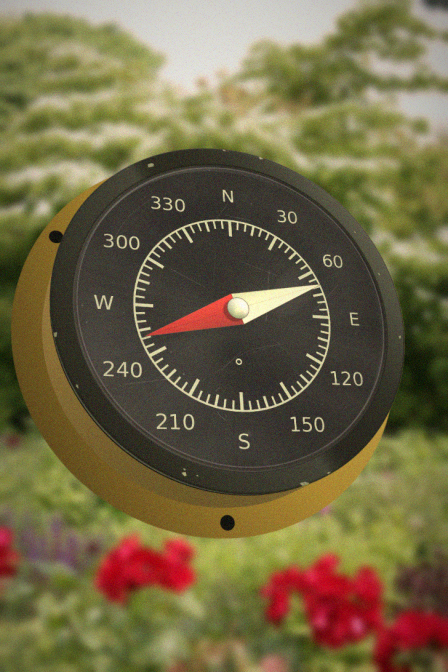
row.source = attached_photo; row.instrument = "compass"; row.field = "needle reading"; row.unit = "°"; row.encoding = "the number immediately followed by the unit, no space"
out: 250°
